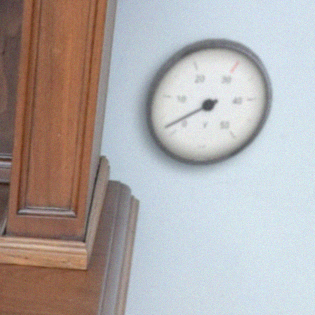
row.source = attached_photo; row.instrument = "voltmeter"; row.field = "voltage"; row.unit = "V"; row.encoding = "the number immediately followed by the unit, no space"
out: 2.5V
